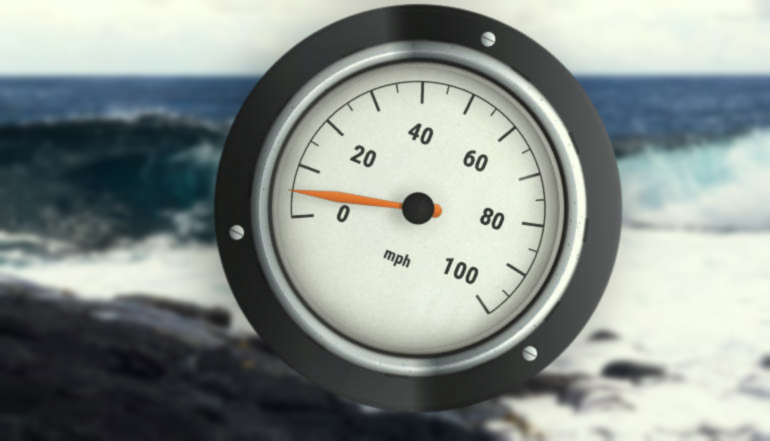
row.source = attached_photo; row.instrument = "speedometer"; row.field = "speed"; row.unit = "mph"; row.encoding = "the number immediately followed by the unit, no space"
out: 5mph
